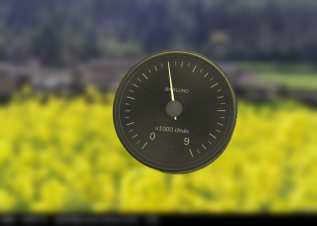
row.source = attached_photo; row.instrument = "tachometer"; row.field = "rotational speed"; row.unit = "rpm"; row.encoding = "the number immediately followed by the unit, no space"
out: 4000rpm
